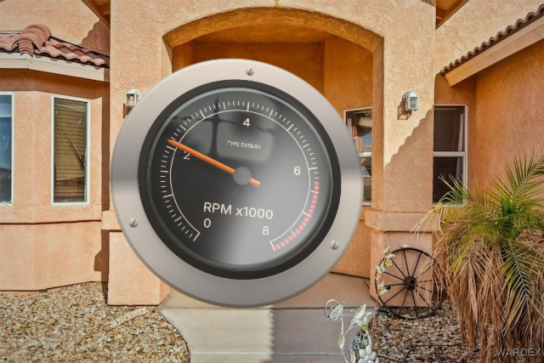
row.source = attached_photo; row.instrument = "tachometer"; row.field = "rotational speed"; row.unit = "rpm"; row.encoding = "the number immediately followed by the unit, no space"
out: 2100rpm
